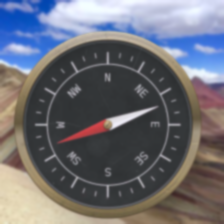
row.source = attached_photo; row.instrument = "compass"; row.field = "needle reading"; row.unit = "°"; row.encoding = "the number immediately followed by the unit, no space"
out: 250°
